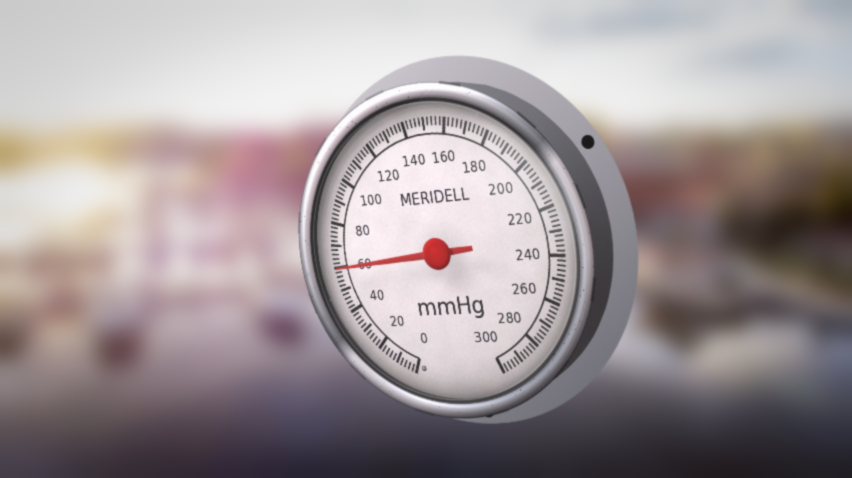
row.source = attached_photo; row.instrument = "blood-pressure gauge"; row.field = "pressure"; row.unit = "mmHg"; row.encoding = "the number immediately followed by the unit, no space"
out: 60mmHg
